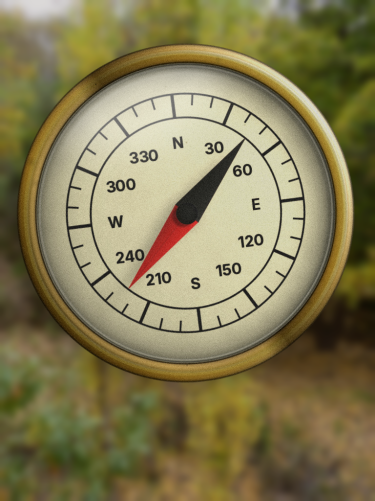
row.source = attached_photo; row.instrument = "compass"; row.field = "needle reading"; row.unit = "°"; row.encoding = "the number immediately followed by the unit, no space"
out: 225°
